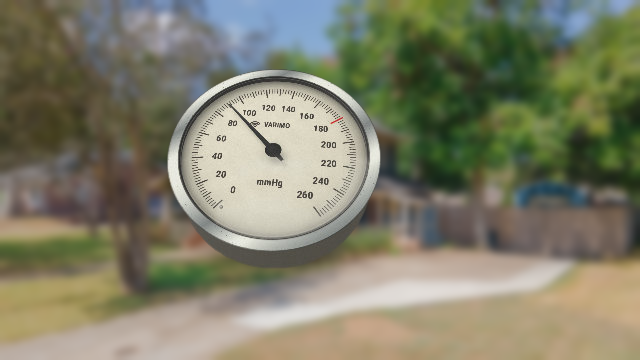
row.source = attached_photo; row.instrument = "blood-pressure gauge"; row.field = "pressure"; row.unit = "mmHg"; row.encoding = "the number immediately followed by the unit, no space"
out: 90mmHg
